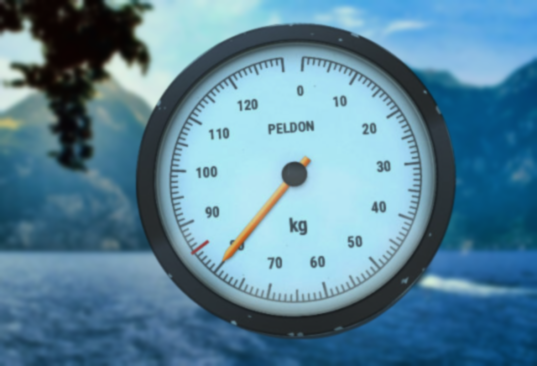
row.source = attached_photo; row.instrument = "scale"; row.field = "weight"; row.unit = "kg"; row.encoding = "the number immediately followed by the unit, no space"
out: 80kg
